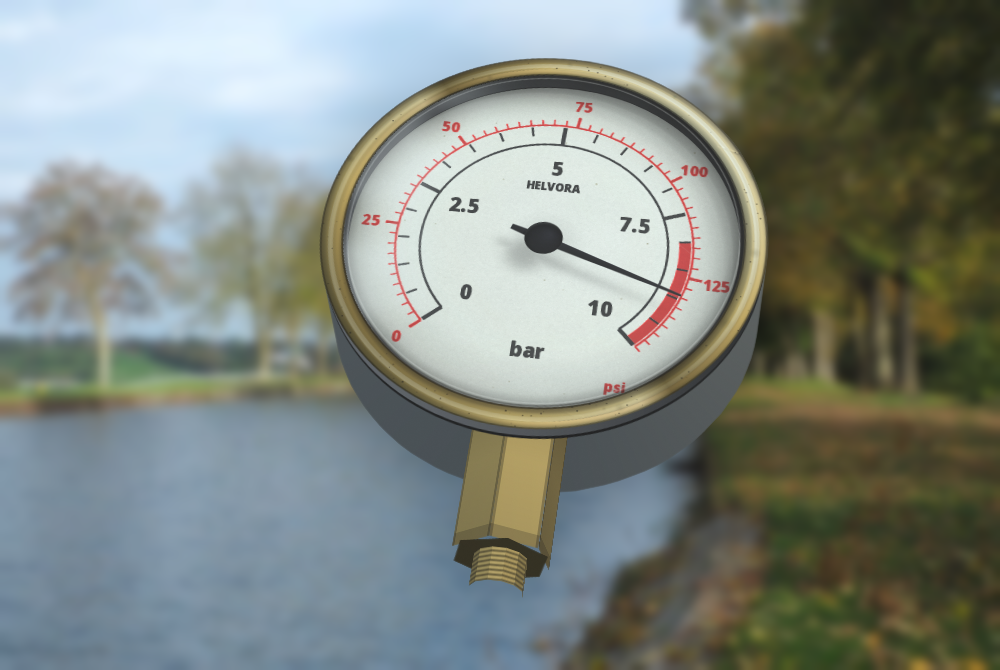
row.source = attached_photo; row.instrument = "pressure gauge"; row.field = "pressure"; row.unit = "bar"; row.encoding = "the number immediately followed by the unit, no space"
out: 9bar
